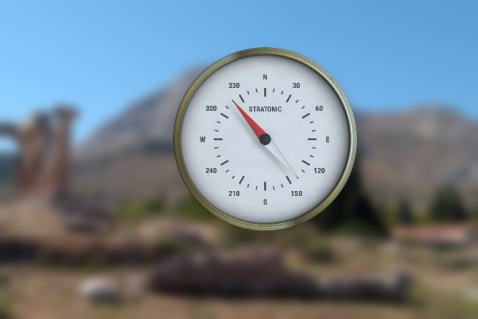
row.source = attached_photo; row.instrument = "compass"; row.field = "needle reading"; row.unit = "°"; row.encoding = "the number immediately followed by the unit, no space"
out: 320°
